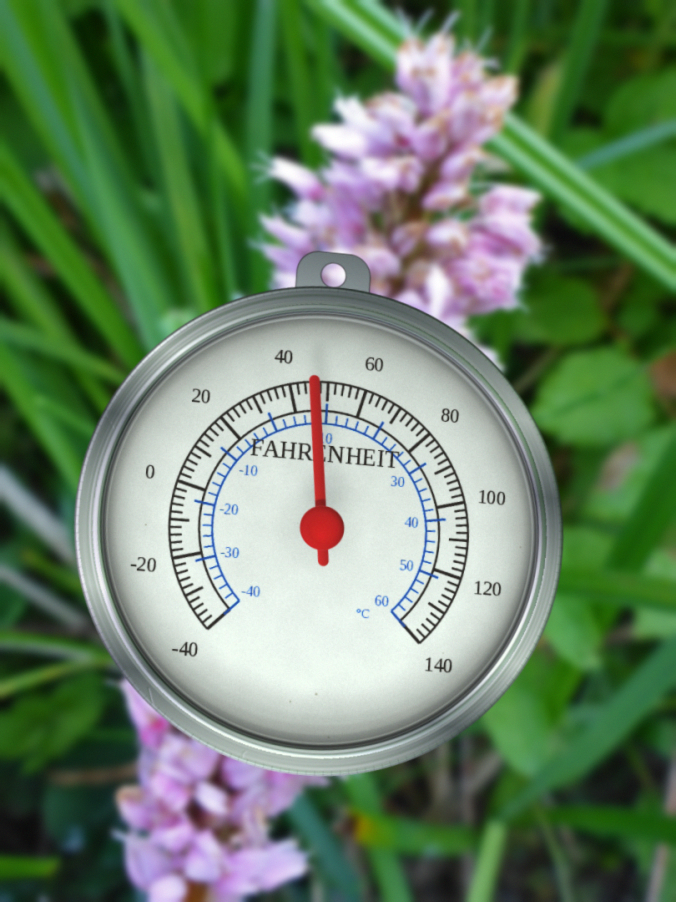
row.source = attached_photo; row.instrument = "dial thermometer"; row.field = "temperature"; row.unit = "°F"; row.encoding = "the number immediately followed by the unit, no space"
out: 46°F
